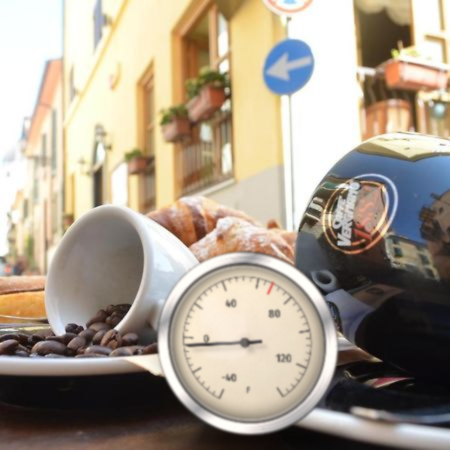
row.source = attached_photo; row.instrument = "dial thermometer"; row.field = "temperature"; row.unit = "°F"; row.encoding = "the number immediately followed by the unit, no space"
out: -4°F
